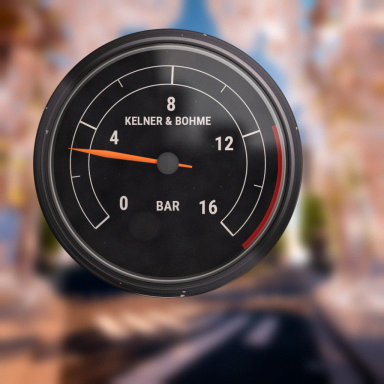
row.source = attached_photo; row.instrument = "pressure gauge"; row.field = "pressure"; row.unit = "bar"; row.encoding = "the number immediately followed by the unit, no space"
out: 3bar
